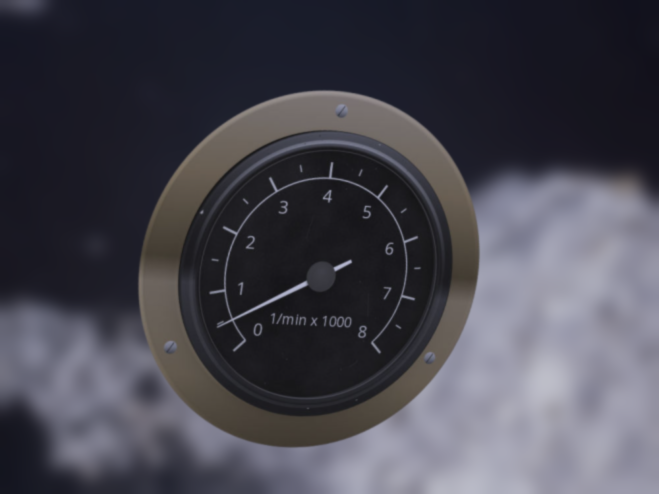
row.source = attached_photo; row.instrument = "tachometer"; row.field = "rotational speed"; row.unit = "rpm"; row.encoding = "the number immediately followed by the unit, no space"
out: 500rpm
